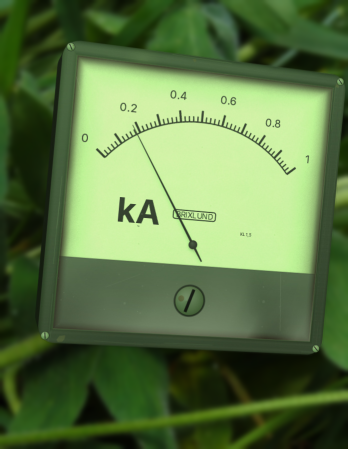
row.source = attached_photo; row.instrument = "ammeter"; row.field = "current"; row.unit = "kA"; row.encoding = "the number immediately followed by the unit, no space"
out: 0.18kA
